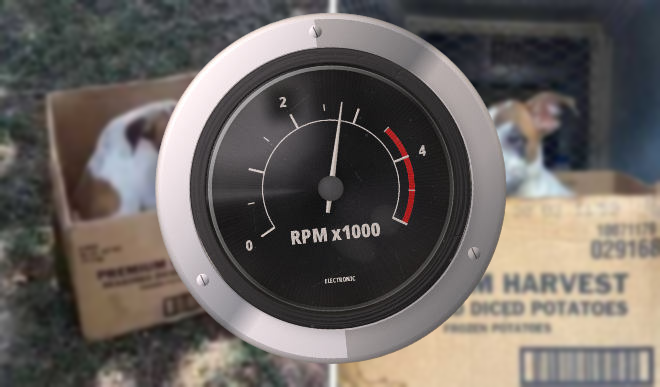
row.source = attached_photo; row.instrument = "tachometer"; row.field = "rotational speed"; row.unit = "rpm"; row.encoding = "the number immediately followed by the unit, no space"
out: 2750rpm
